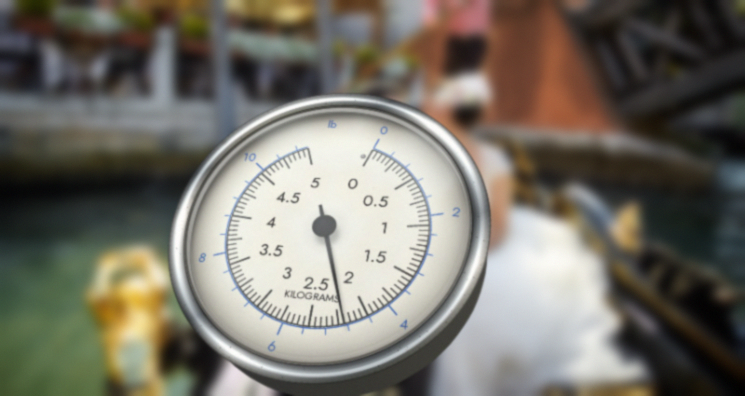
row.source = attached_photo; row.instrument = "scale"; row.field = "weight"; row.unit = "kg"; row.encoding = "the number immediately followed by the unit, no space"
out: 2.2kg
